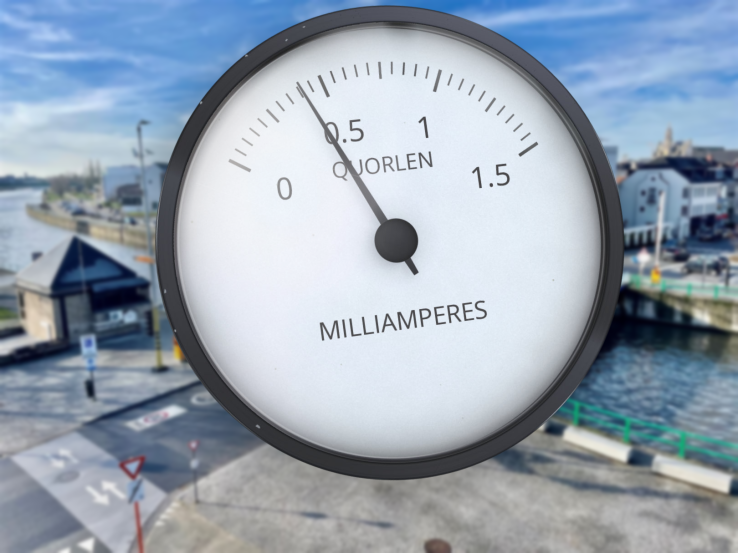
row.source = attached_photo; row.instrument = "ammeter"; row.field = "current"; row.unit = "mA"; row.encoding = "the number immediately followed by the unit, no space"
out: 0.4mA
